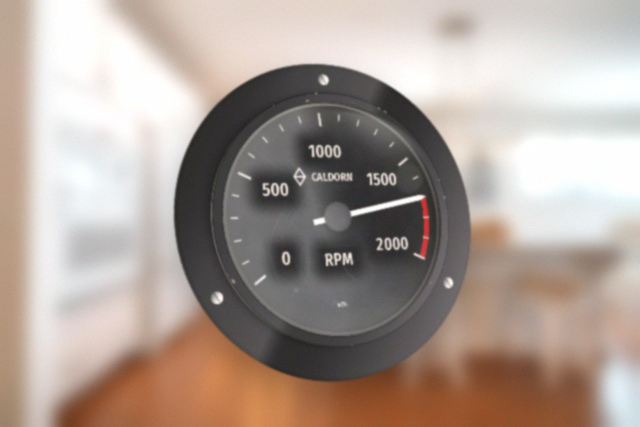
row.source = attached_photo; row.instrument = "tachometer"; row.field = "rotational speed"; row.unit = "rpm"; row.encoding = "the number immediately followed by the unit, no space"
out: 1700rpm
